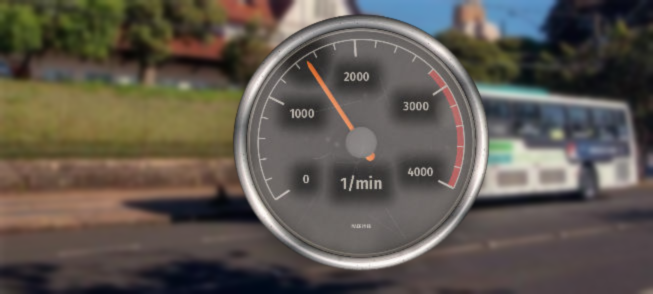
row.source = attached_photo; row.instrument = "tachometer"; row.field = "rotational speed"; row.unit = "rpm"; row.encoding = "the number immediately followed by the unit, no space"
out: 1500rpm
